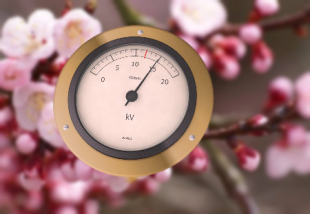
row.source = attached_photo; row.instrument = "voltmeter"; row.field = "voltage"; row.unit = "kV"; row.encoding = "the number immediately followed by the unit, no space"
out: 15kV
